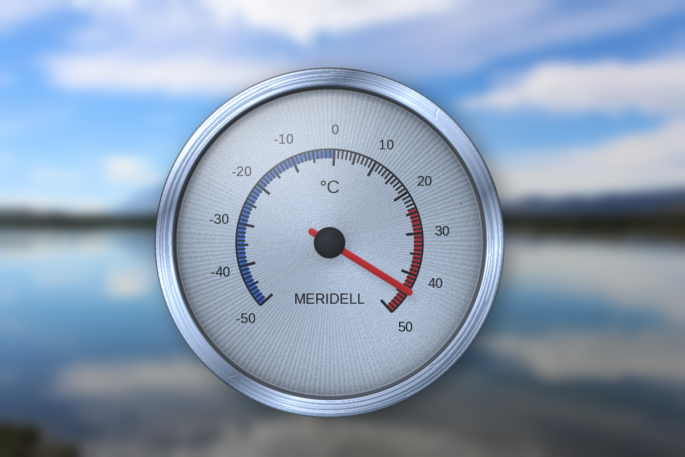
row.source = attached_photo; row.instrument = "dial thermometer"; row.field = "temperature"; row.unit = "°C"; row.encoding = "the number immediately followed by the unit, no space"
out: 44°C
